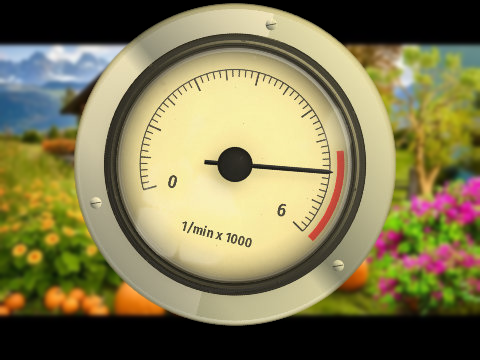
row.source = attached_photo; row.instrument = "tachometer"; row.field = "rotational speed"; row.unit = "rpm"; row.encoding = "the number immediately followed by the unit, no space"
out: 5000rpm
